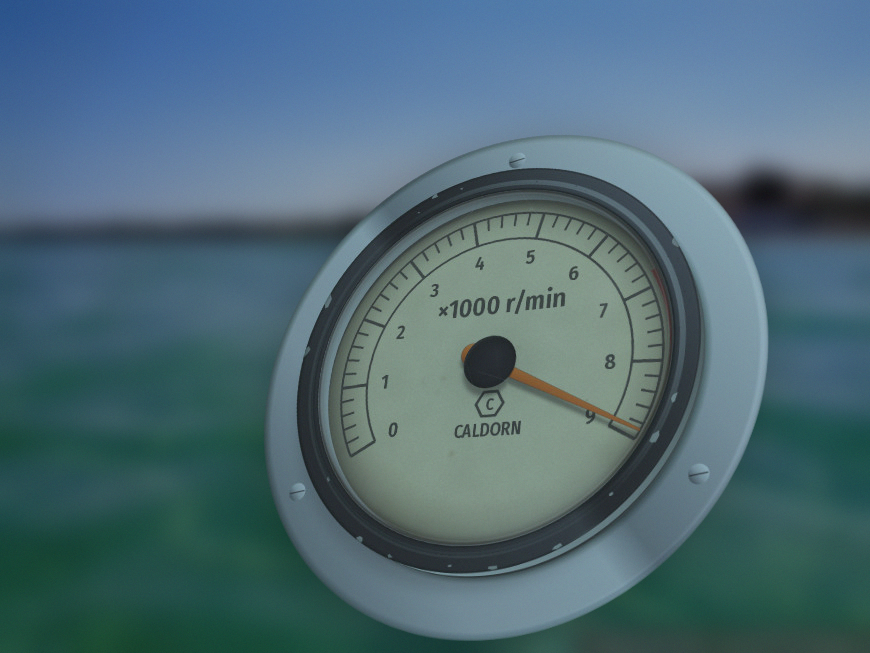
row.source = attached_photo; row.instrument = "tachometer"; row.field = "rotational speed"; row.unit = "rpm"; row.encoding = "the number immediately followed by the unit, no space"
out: 8900rpm
